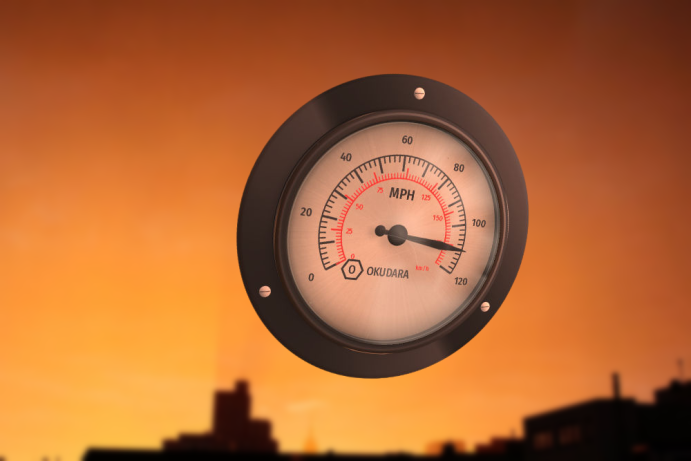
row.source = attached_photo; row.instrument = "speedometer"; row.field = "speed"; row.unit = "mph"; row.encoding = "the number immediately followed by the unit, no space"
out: 110mph
